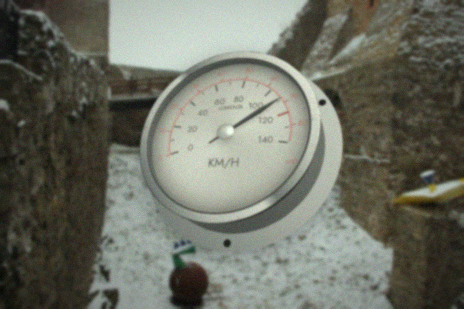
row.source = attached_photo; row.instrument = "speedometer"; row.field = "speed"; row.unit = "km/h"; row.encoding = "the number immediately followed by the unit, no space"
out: 110km/h
